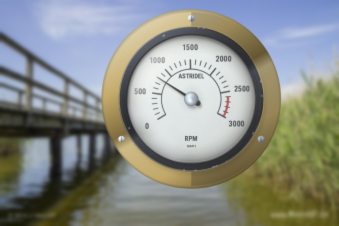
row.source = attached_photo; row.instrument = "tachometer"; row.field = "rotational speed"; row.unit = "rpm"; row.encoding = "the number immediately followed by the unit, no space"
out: 800rpm
